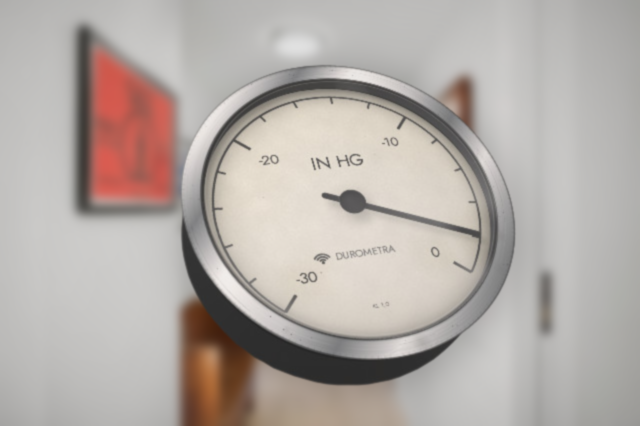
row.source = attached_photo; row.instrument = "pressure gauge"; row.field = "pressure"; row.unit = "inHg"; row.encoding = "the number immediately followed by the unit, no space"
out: -2inHg
